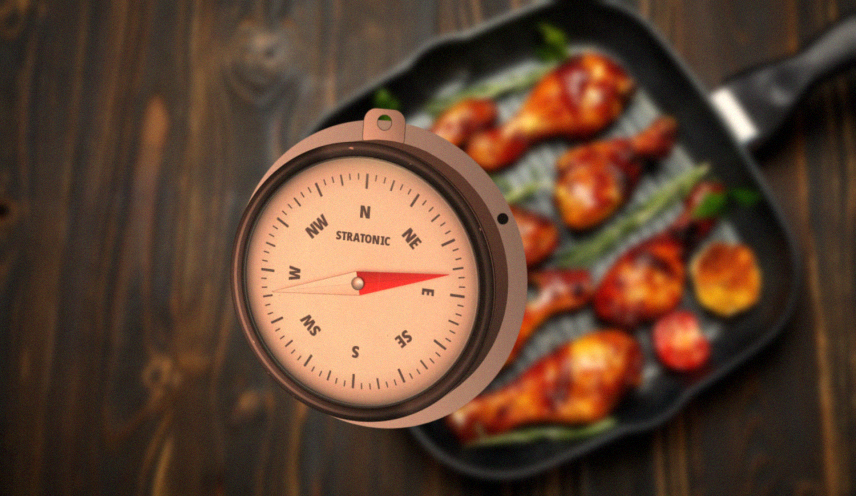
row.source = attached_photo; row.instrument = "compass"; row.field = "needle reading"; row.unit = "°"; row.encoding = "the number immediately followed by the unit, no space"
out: 77.5°
